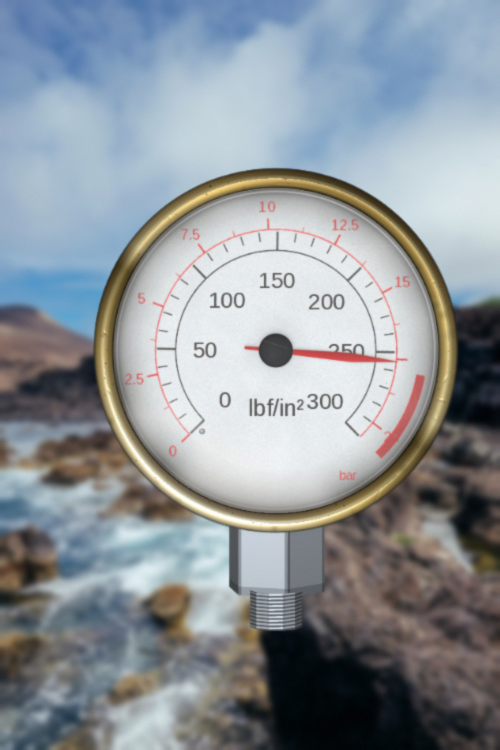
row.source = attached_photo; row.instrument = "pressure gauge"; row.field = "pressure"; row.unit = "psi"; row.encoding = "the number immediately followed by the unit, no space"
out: 255psi
